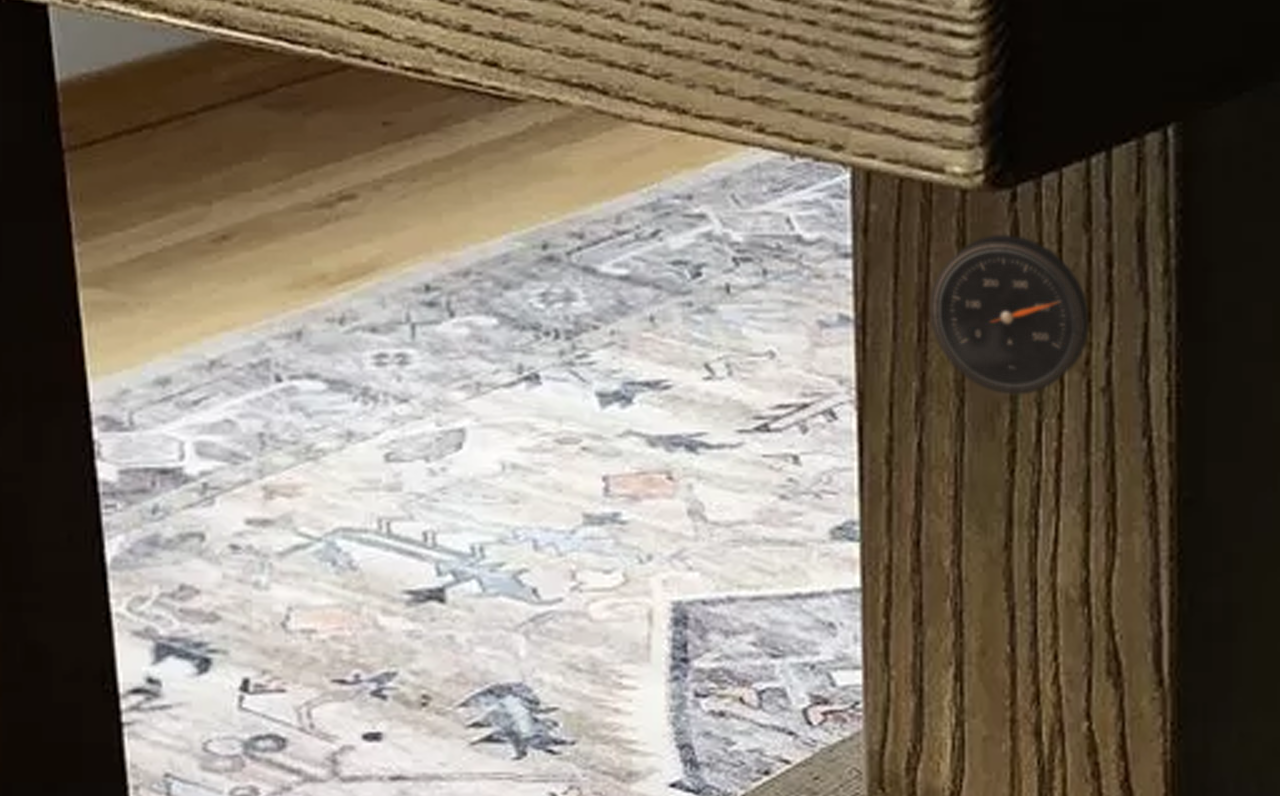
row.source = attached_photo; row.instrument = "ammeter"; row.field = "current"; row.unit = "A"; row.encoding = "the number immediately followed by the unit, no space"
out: 400A
